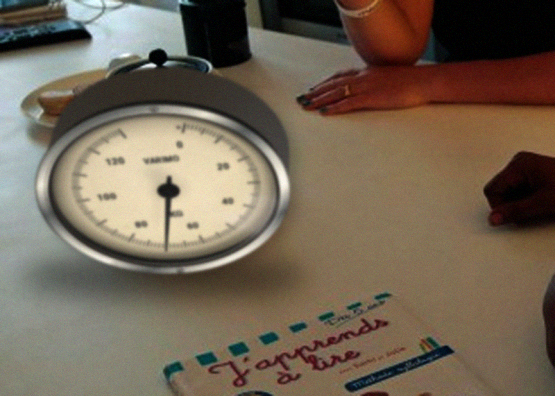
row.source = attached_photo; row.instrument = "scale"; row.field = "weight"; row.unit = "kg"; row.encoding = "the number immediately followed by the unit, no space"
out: 70kg
